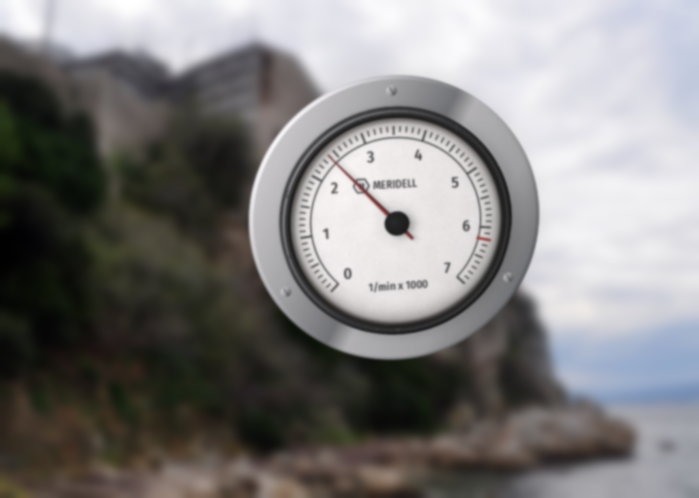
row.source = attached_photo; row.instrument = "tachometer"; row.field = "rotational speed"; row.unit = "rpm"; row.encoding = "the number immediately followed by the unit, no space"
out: 2400rpm
